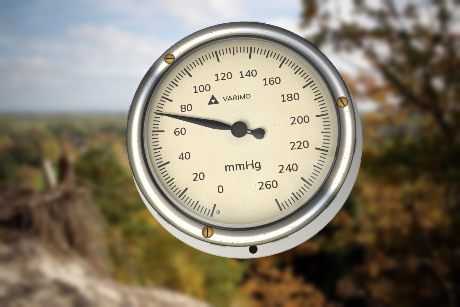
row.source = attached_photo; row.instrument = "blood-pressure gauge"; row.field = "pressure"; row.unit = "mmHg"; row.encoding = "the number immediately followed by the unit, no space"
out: 70mmHg
